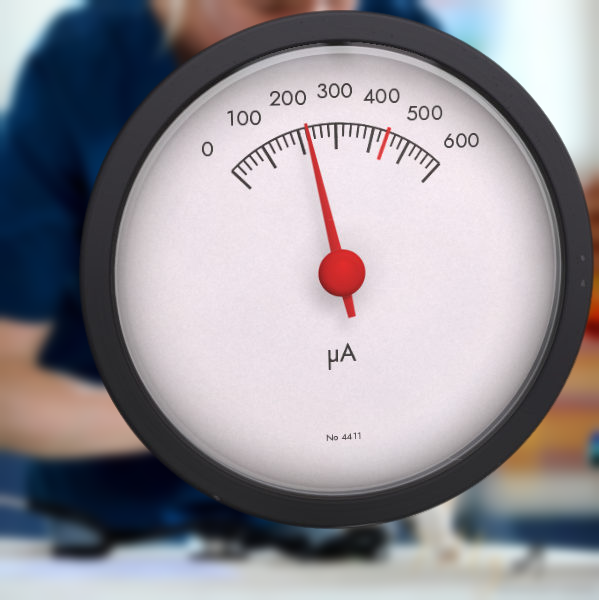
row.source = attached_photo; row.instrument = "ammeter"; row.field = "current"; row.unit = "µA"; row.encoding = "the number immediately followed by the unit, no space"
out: 220µA
